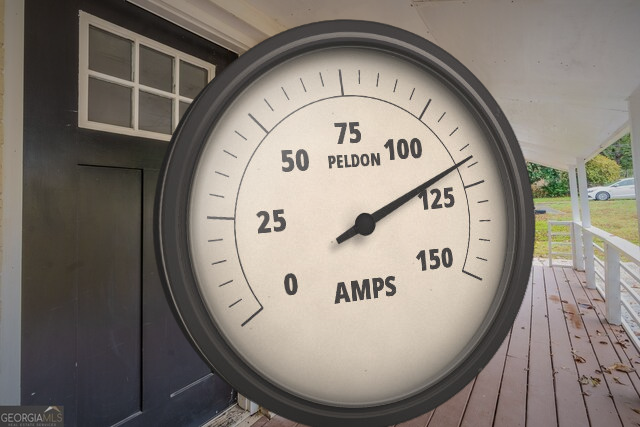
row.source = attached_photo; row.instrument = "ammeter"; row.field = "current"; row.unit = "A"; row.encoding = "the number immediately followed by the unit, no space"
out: 117.5A
